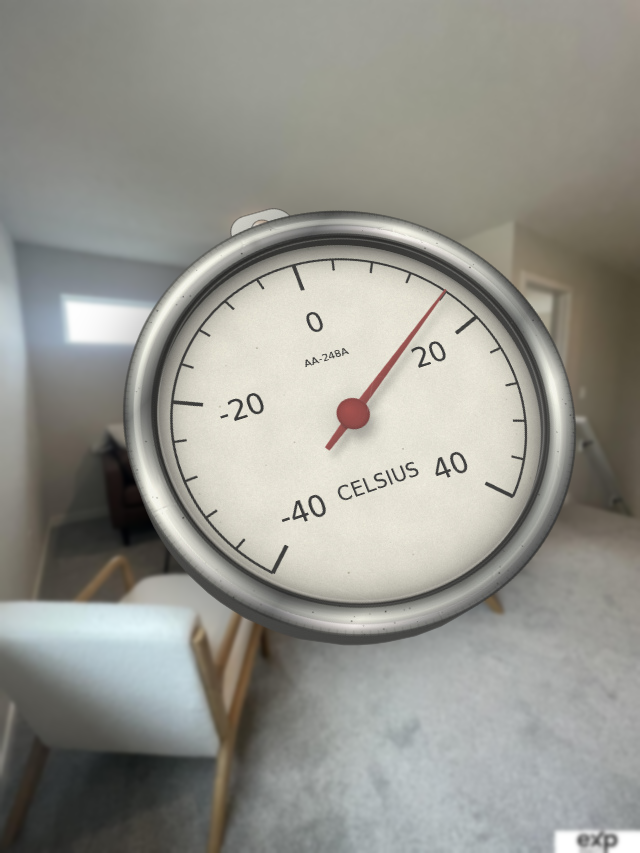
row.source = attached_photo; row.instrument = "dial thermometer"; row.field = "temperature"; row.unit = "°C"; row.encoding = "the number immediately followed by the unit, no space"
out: 16°C
